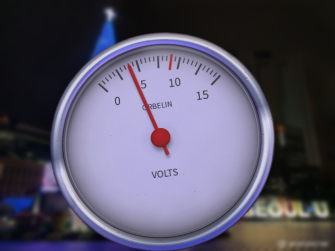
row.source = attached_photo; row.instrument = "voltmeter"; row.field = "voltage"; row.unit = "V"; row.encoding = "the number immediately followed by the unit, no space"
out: 4V
